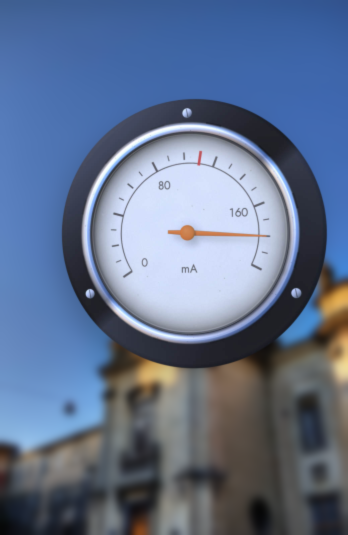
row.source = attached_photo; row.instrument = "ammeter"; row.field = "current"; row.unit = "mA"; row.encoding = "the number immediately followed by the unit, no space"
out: 180mA
